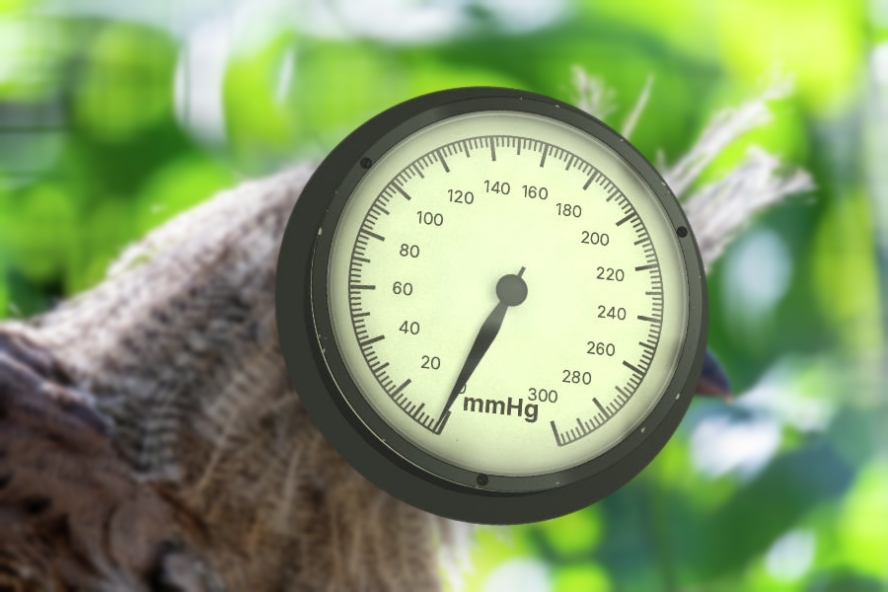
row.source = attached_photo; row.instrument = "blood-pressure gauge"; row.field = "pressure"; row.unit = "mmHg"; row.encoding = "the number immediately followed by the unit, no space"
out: 2mmHg
